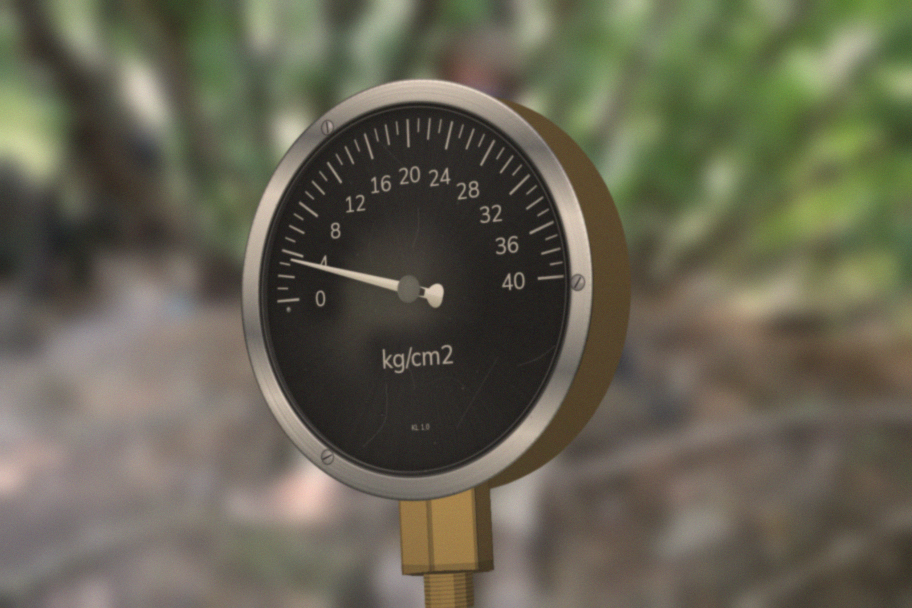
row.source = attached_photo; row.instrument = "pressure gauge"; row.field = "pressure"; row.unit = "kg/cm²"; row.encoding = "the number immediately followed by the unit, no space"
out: 3.5kg/cm²
